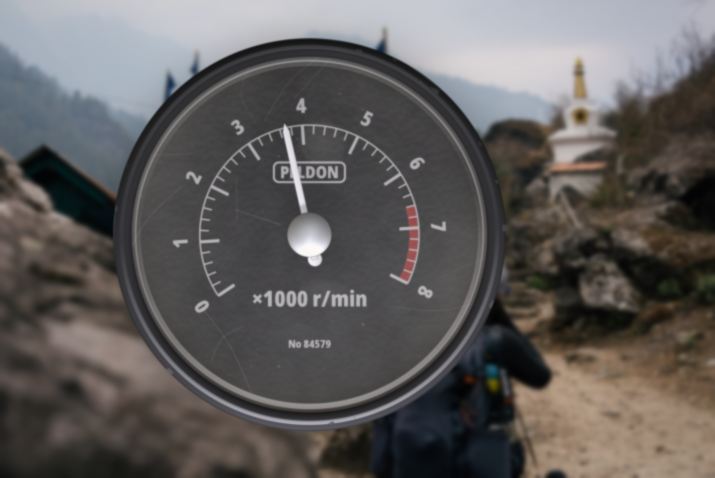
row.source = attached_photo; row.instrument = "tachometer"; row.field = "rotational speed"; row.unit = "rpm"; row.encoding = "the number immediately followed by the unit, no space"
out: 3700rpm
